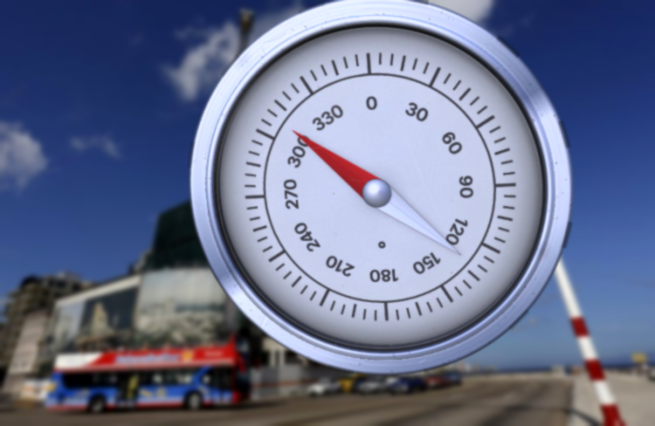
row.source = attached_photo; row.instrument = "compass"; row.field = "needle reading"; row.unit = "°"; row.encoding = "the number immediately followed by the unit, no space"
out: 310°
